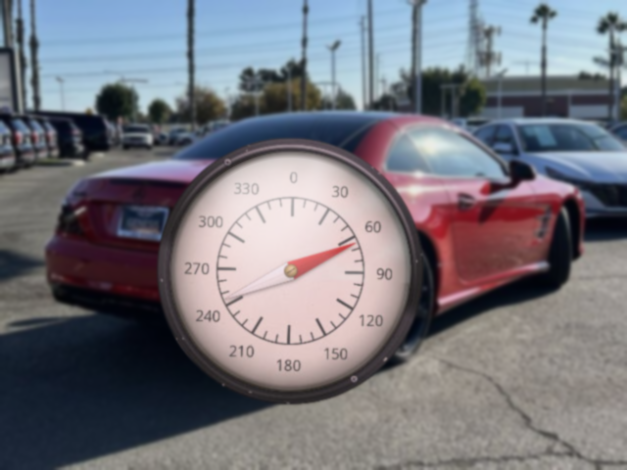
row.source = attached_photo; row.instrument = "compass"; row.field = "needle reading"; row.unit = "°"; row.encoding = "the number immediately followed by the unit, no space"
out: 65°
